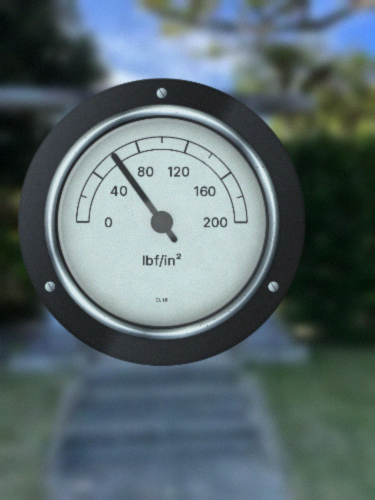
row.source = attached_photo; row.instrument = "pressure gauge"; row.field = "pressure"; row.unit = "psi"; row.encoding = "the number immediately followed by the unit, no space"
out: 60psi
